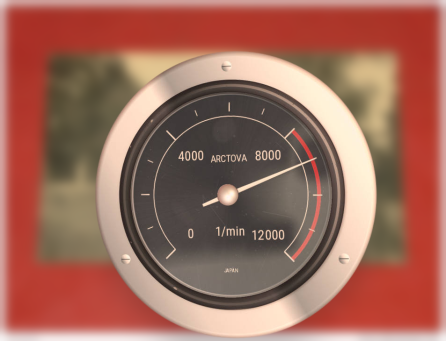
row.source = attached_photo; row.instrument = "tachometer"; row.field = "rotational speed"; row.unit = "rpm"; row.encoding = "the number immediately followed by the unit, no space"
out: 9000rpm
